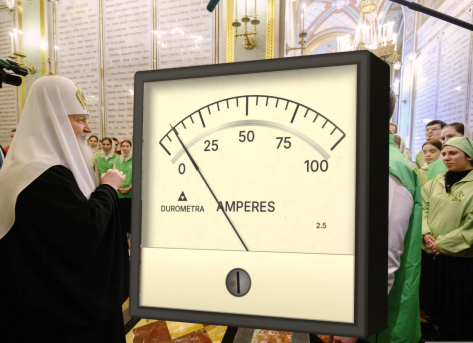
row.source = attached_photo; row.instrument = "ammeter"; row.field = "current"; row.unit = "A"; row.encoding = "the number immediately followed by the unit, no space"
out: 10A
